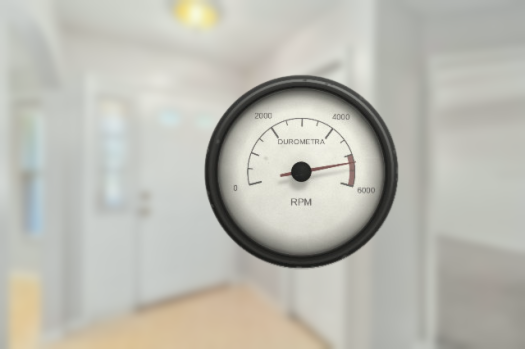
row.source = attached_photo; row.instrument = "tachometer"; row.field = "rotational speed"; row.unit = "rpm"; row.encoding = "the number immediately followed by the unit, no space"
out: 5250rpm
